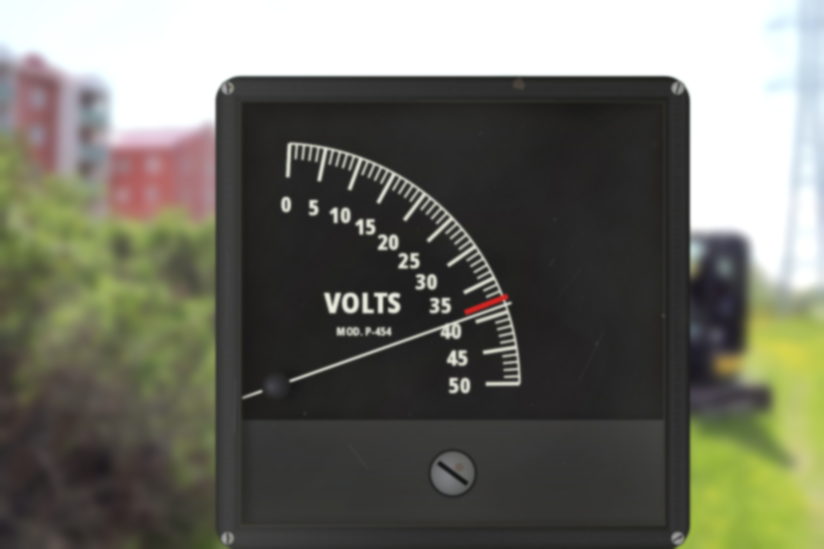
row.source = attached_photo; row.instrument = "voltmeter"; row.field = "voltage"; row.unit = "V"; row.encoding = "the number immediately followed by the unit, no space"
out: 39V
